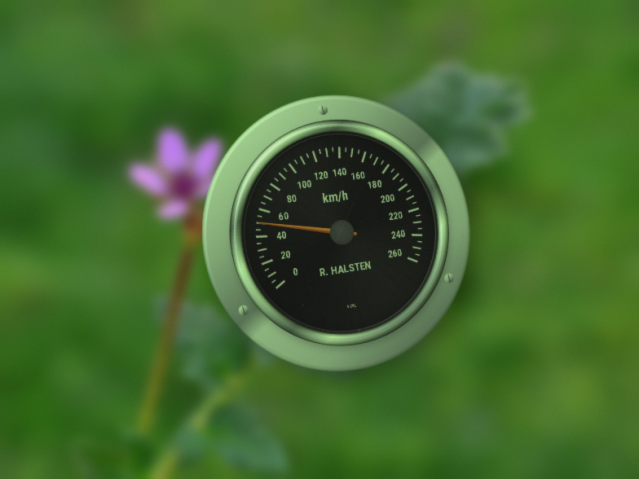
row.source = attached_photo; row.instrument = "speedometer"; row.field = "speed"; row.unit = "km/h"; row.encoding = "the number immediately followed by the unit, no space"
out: 50km/h
